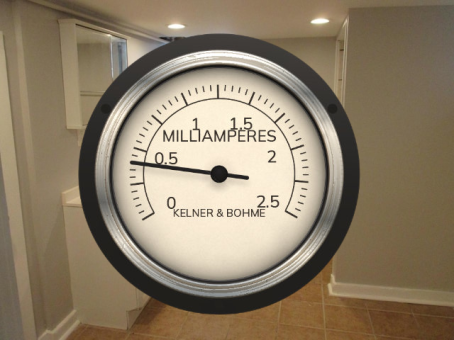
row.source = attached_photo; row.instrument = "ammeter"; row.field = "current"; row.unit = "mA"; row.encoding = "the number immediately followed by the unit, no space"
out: 0.4mA
